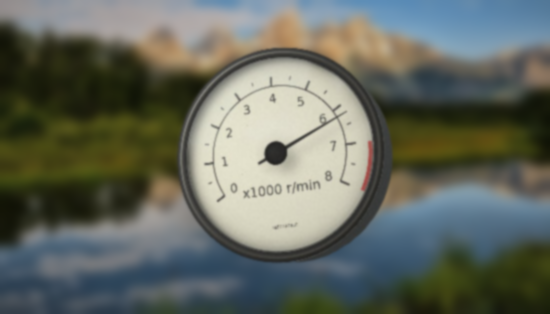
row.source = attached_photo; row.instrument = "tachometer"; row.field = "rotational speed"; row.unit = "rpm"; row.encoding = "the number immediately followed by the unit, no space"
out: 6250rpm
